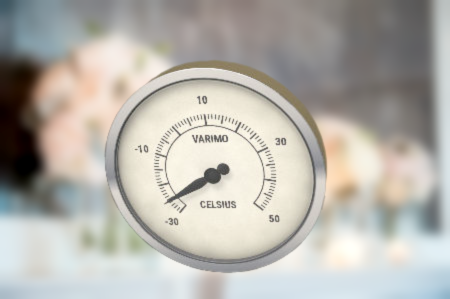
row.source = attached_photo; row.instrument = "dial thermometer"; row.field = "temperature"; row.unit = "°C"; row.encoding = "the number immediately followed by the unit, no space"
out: -25°C
